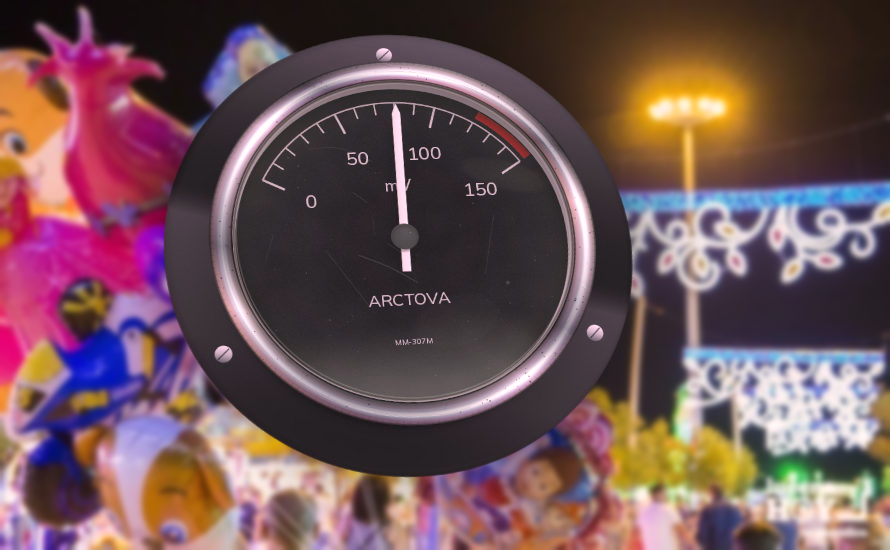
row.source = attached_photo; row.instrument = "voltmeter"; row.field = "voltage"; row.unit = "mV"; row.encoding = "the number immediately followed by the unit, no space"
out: 80mV
